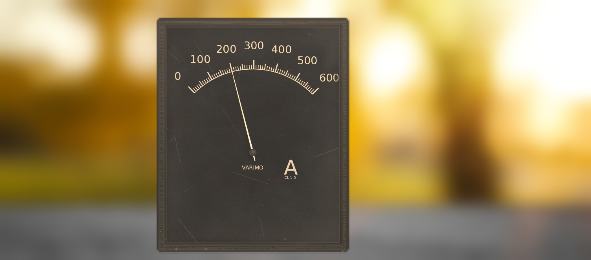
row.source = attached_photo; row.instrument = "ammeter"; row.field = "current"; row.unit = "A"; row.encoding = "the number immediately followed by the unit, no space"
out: 200A
